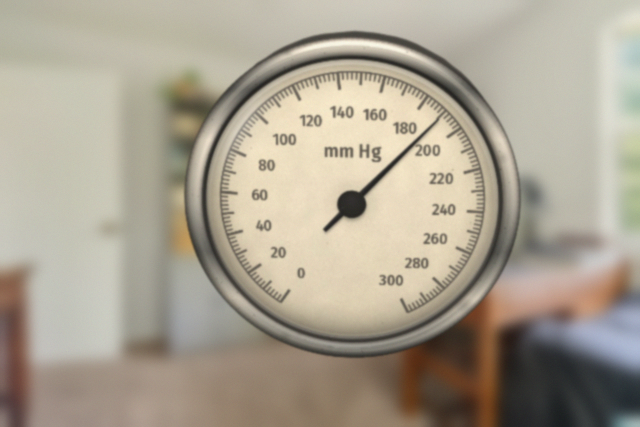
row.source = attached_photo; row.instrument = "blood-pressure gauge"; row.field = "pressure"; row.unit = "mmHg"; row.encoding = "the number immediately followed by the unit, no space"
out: 190mmHg
